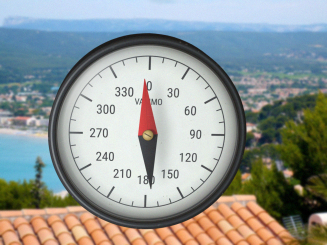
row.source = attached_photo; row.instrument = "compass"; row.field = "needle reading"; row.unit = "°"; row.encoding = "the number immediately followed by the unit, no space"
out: 355°
